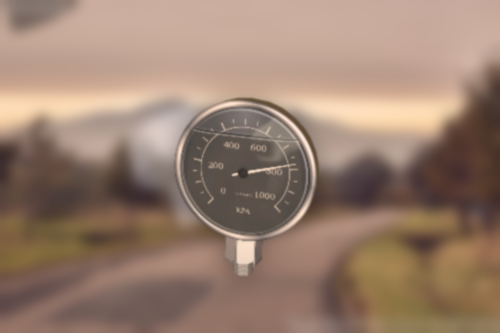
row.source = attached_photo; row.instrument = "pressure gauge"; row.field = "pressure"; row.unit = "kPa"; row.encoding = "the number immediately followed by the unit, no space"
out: 775kPa
